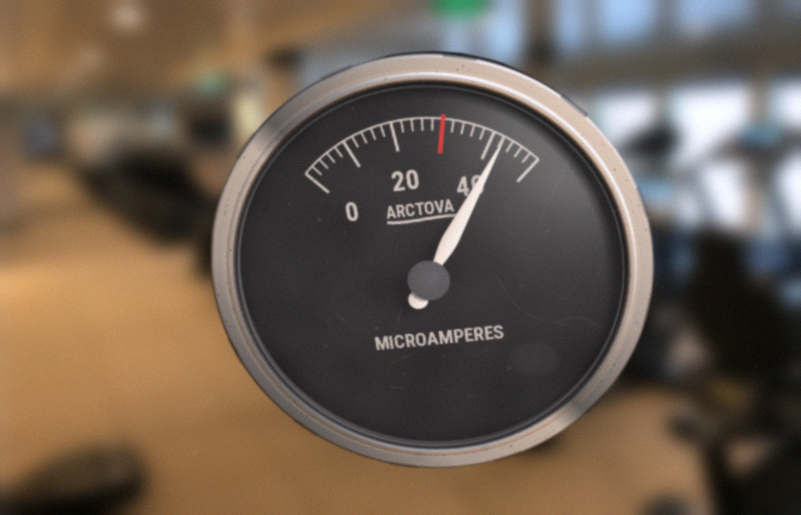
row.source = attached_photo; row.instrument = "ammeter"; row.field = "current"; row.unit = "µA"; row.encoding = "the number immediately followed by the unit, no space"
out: 42µA
